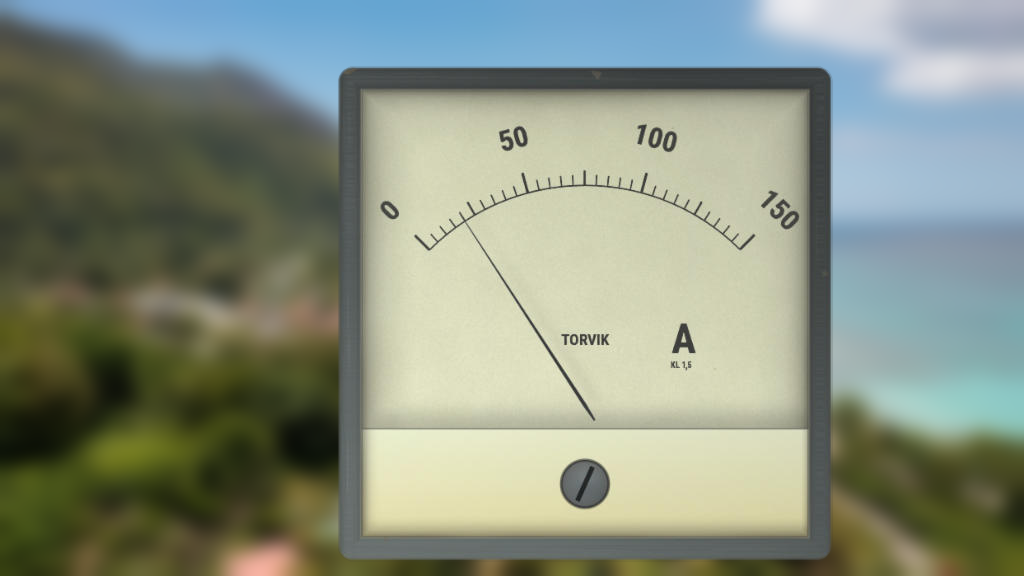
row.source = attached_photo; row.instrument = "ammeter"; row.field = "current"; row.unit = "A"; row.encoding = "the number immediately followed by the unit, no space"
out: 20A
